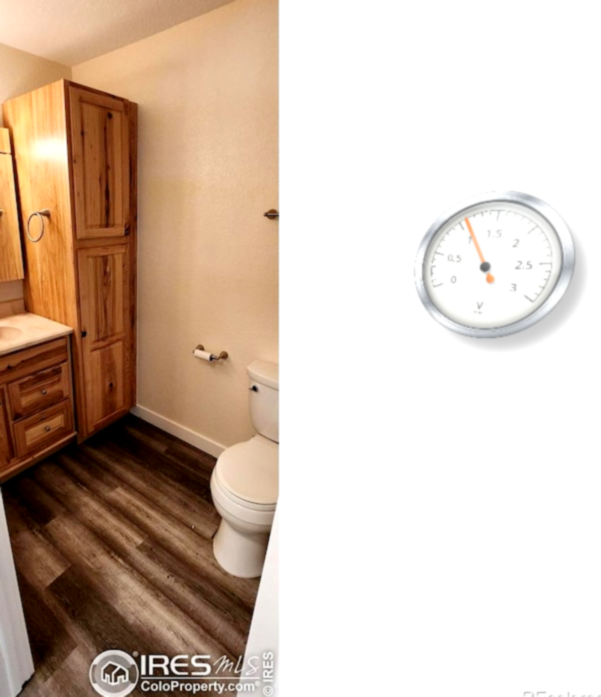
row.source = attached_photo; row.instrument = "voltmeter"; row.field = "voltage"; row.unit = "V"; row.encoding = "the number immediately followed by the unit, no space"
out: 1.1V
